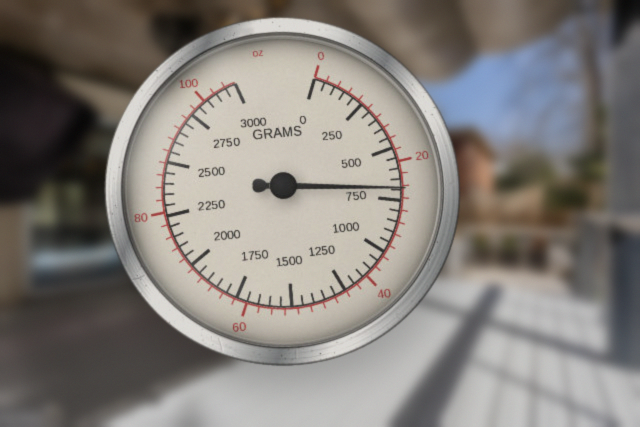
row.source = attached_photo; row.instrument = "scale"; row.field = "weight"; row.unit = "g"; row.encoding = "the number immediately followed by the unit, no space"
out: 700g
